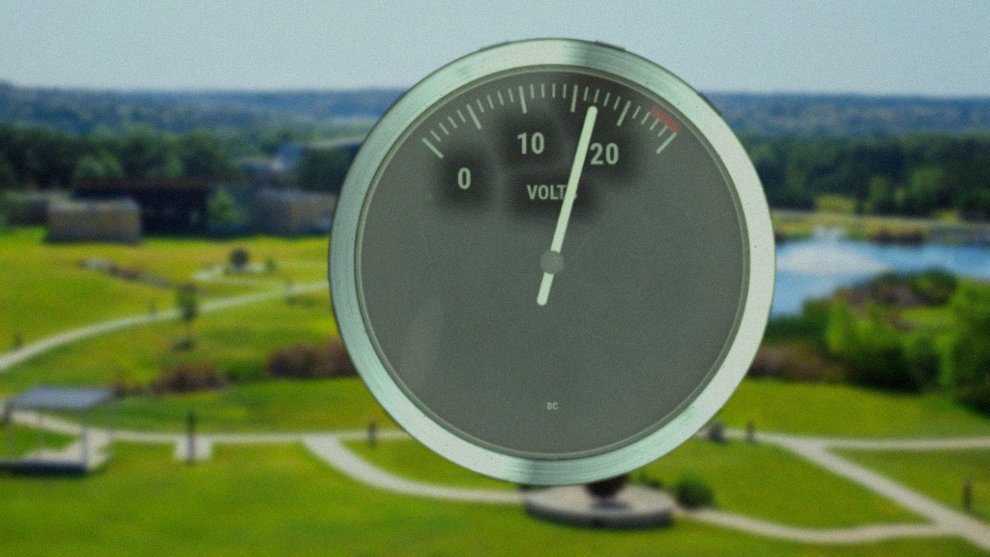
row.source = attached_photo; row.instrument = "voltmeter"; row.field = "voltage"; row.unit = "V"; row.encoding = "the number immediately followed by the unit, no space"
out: 17V
